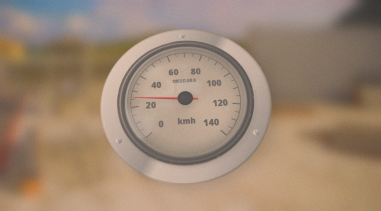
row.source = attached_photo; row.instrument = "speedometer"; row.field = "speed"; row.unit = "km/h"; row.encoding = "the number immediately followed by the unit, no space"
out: 25km/h
